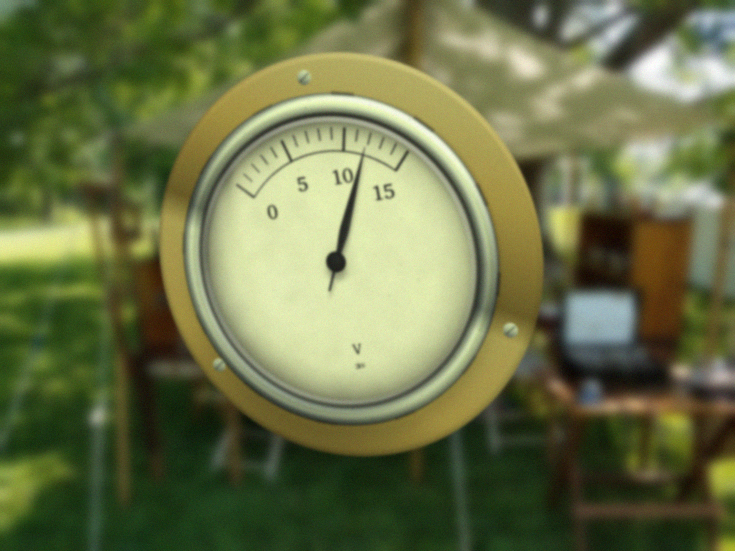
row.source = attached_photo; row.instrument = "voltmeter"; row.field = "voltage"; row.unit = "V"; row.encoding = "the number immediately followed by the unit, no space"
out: 12V
